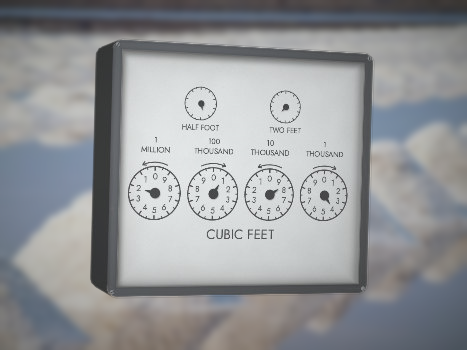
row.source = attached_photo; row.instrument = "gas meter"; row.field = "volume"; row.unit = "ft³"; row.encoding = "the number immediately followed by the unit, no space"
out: 208400ft³
